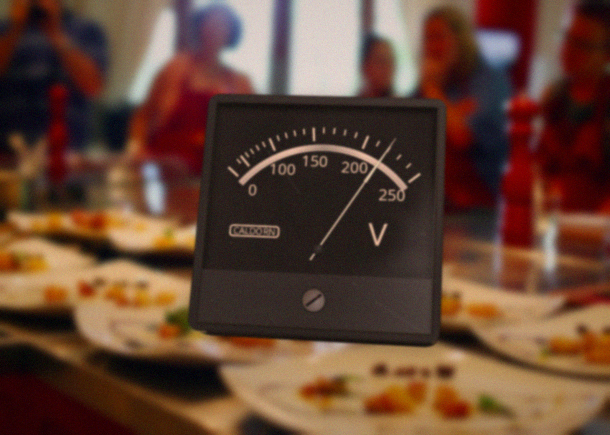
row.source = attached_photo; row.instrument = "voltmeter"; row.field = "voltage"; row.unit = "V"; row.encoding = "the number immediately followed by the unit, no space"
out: 220V
